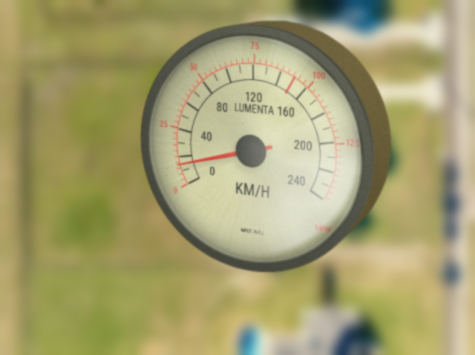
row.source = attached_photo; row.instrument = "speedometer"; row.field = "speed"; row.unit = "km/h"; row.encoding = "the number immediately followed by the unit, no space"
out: 15km/h
